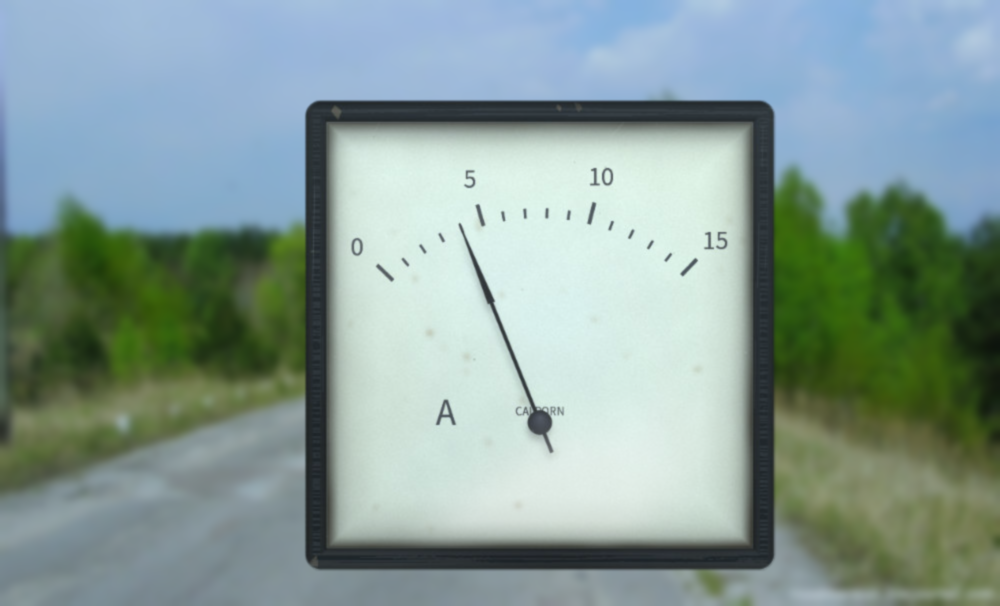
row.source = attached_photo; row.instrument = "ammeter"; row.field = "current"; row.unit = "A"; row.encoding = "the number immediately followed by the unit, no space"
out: 4A
